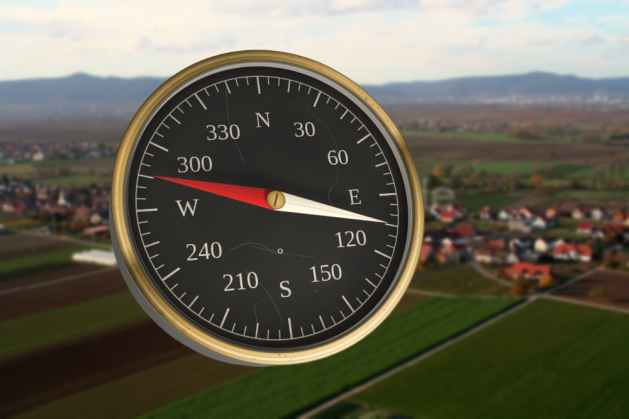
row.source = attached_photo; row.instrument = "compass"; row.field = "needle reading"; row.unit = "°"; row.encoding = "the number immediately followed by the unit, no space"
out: 285°
